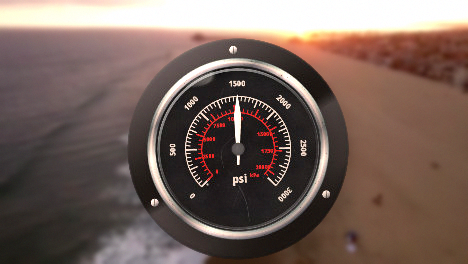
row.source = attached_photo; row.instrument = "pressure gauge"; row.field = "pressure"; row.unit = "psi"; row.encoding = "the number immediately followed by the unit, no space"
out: 1500psi
